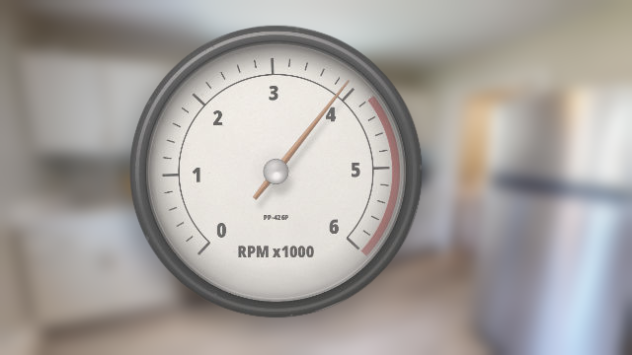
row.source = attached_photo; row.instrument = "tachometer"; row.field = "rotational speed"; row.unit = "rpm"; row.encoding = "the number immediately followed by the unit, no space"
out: 3900rpm
